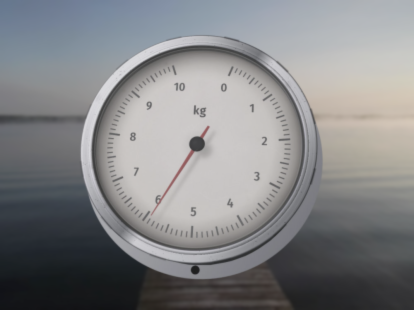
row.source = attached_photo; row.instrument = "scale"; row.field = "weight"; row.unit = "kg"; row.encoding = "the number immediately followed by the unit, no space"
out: 5.9kg
